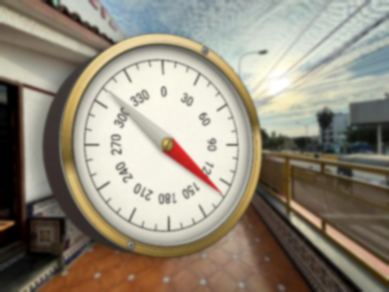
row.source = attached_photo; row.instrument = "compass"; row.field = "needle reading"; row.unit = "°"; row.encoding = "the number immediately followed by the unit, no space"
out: 130°
